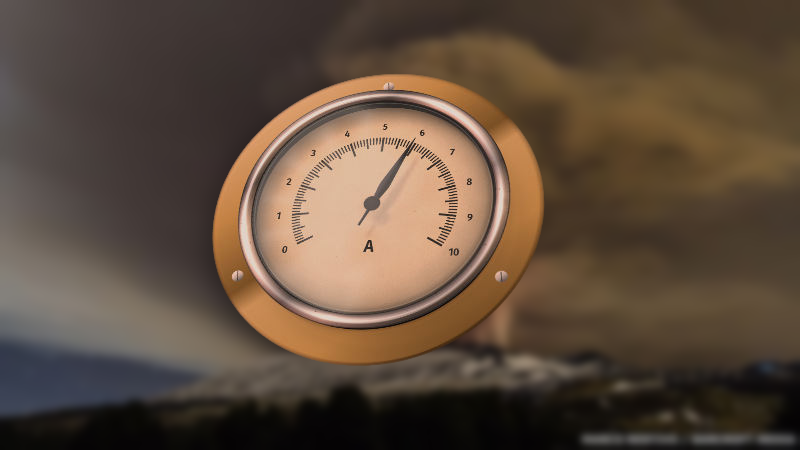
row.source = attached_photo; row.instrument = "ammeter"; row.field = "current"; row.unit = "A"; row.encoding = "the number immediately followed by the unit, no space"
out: 6A
